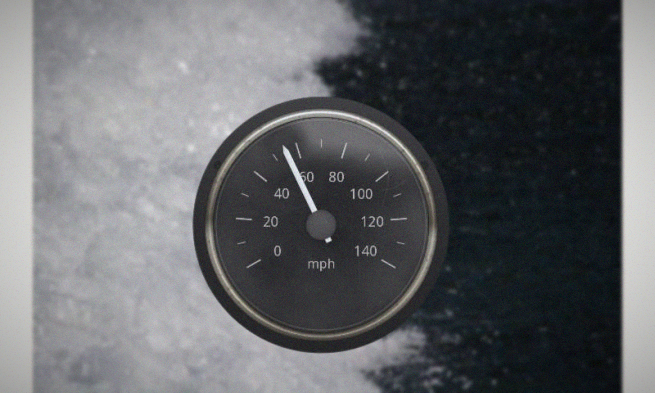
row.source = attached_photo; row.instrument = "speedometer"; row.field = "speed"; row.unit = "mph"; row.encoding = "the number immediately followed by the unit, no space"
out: 55mph
